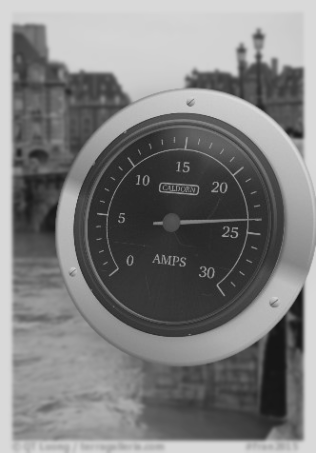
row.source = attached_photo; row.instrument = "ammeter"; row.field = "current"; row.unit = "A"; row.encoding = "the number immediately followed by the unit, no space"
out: 24A
